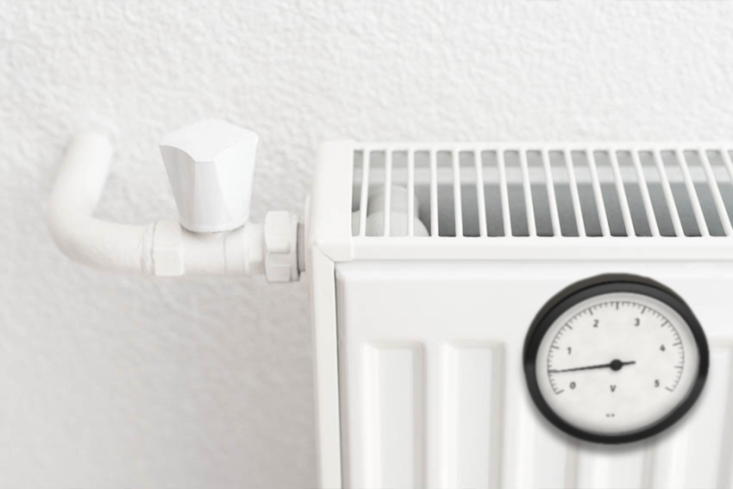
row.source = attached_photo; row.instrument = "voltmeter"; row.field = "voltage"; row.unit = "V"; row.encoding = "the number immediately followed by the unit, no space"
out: 0.5V
